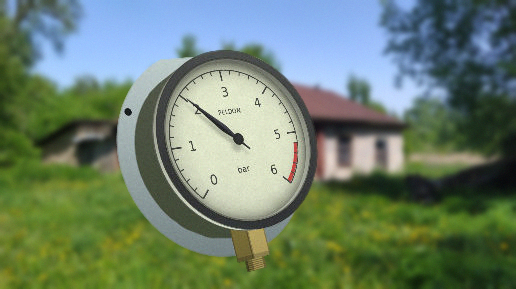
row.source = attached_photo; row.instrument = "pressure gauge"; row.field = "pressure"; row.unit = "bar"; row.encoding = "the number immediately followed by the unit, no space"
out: 2bar
